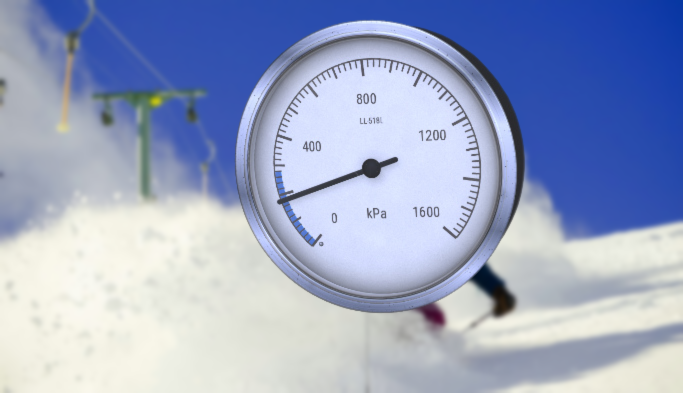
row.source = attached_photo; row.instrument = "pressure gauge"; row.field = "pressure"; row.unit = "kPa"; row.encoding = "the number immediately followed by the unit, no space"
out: 180kPa
